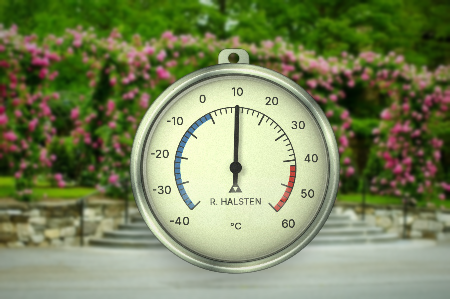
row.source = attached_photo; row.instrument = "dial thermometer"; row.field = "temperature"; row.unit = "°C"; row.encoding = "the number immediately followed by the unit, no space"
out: 10°C
